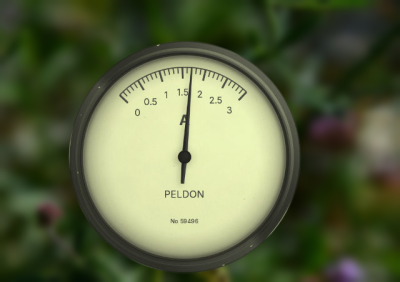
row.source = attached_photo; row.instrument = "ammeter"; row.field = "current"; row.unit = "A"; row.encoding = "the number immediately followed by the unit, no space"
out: 1.7A
